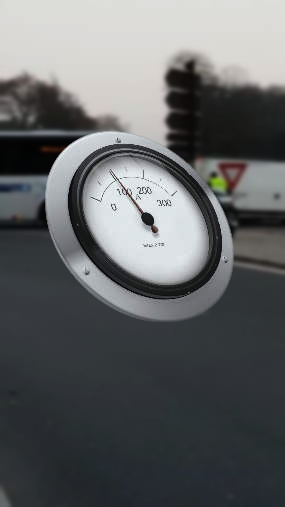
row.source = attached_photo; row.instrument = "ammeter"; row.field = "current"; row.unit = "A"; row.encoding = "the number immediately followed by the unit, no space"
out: 100A
